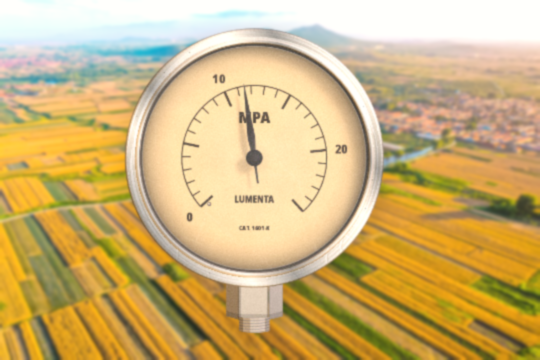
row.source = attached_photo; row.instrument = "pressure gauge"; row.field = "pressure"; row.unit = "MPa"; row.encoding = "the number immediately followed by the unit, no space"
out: 11.5MPa
